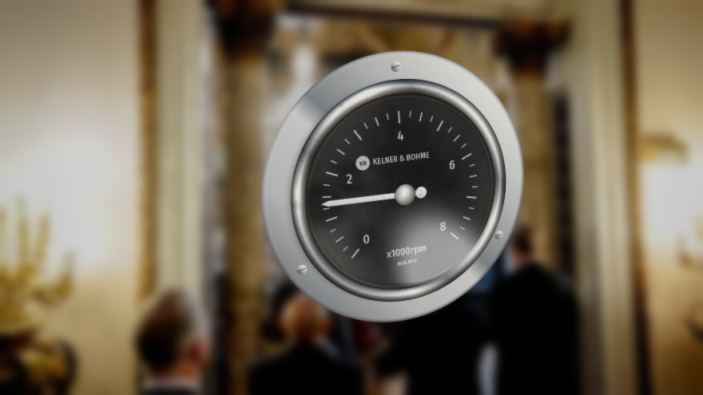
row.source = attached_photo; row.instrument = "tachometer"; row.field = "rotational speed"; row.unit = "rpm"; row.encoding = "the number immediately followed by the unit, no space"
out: 1375rpm
